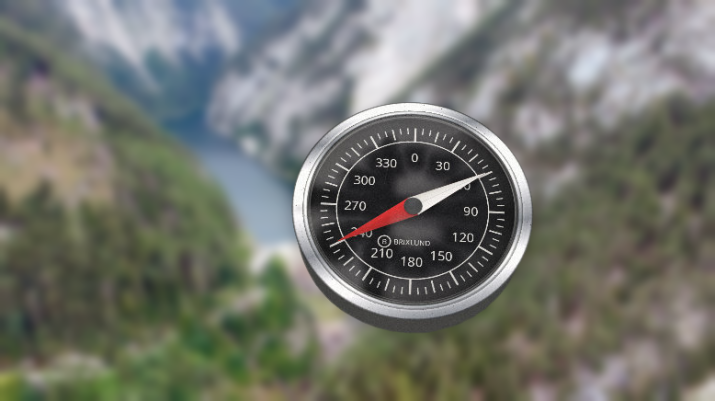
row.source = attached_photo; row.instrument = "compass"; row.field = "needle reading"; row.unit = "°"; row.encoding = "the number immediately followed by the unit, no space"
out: 240°
